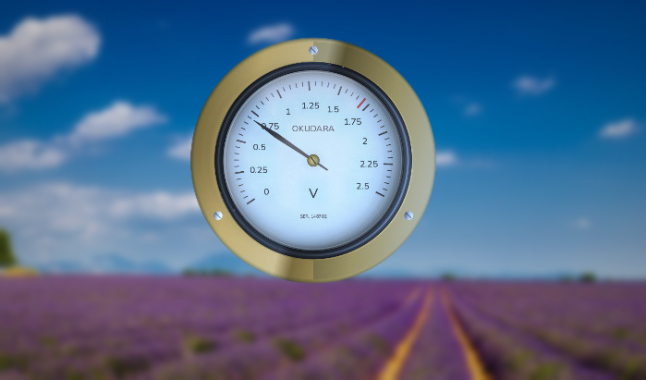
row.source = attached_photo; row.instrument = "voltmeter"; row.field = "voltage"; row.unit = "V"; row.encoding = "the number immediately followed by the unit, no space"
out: 0.7V
